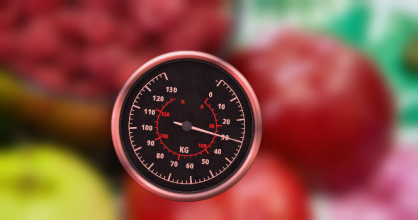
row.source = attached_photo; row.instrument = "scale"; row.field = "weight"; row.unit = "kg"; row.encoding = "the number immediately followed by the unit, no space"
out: 30kg
